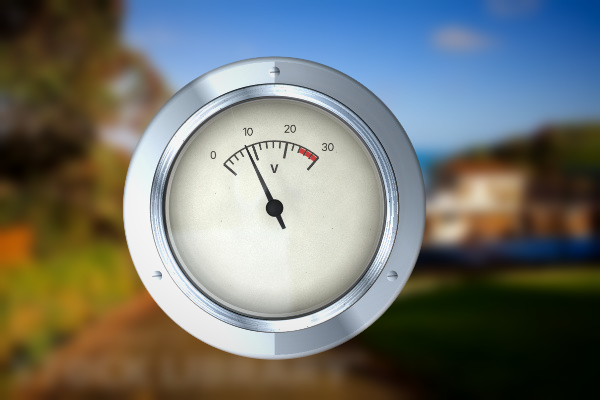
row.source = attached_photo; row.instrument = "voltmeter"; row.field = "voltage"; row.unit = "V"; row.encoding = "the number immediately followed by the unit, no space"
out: 8V
